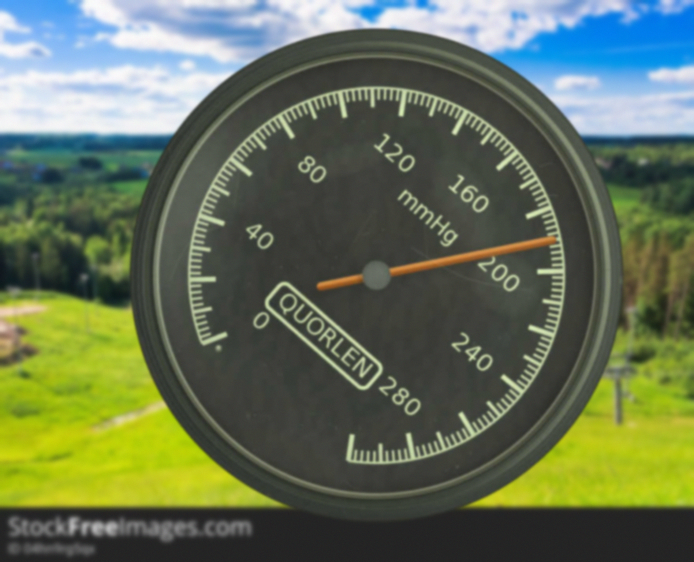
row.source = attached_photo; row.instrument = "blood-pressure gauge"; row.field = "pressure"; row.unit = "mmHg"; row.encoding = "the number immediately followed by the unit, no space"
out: 190mmHg
